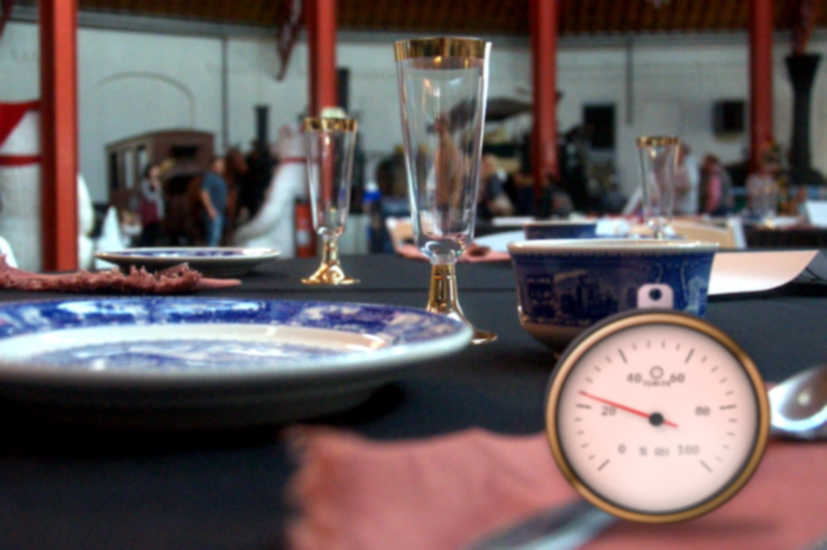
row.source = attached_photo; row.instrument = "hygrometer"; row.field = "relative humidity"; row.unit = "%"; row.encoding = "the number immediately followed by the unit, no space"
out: 24%
